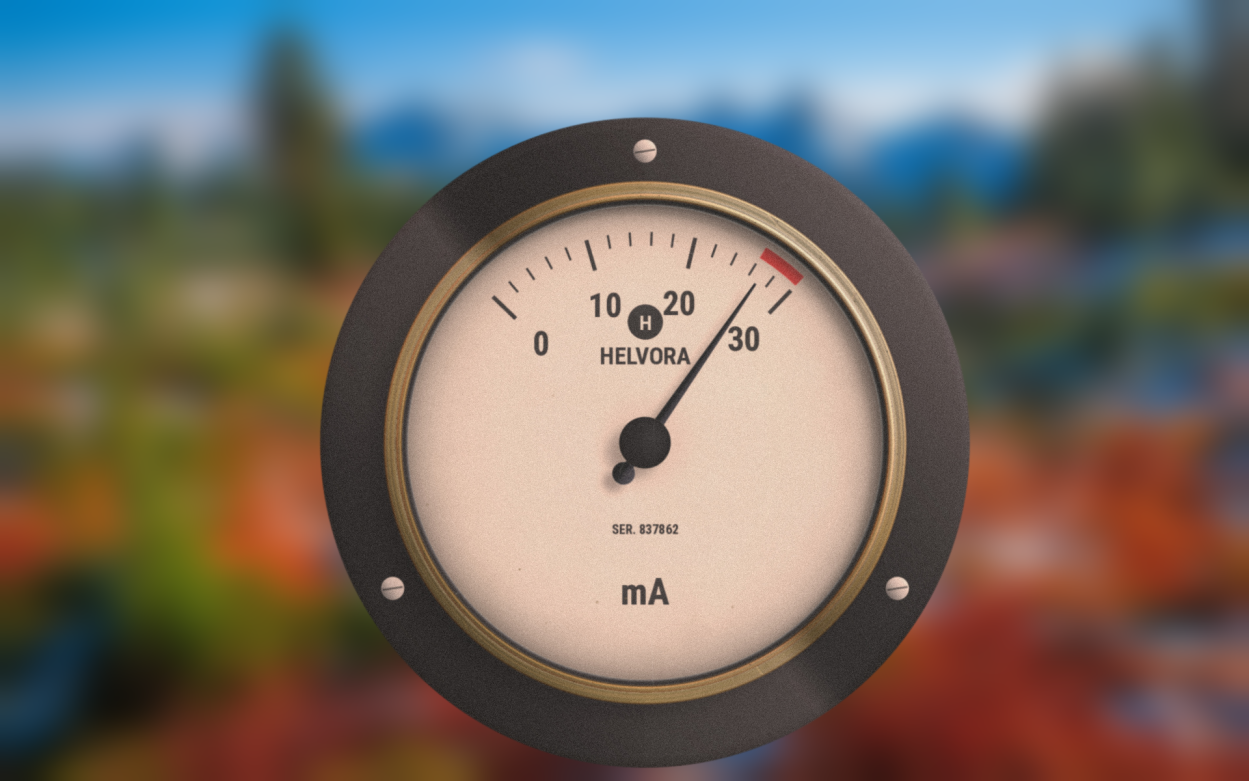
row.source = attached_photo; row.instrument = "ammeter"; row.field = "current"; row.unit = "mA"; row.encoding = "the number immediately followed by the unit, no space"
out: 27mA
